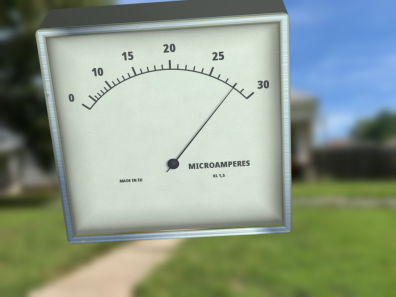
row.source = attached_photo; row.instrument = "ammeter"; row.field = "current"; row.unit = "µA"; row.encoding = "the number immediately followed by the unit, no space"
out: 28µA
